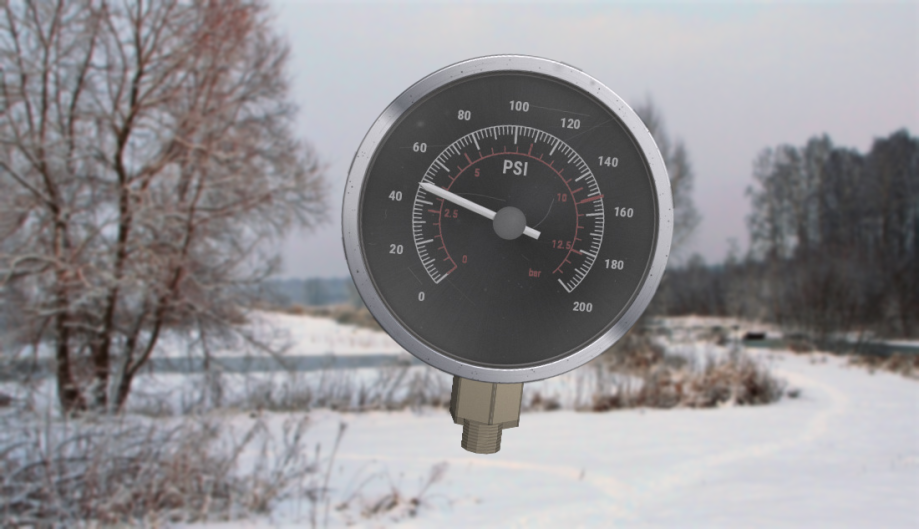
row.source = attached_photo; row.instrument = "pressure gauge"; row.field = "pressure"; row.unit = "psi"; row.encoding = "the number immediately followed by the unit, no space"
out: 48psi
